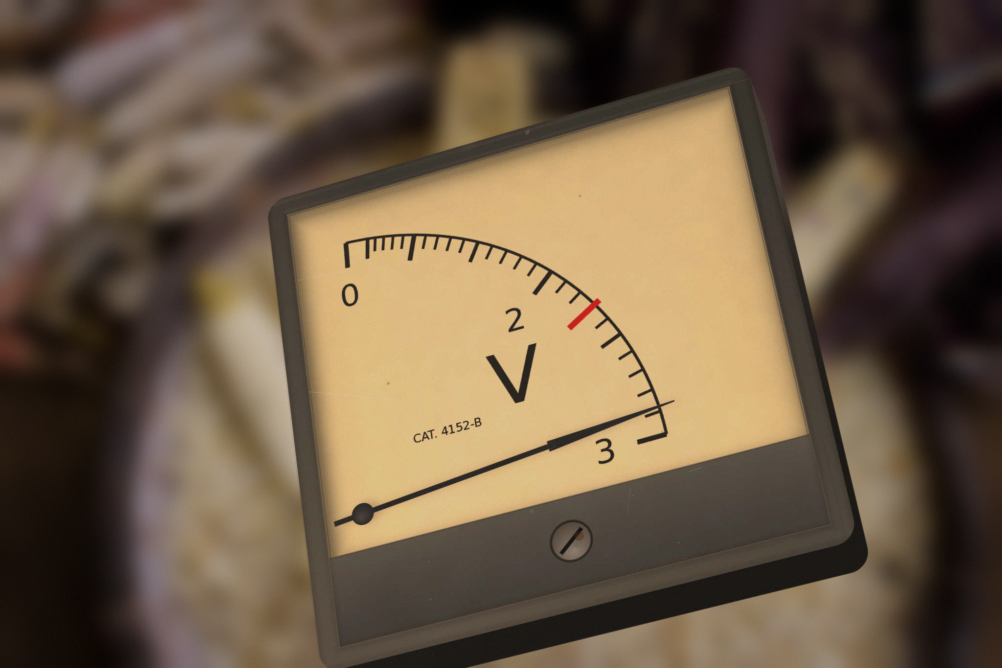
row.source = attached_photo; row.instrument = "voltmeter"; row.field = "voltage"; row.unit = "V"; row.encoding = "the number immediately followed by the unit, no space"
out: 2.9V
